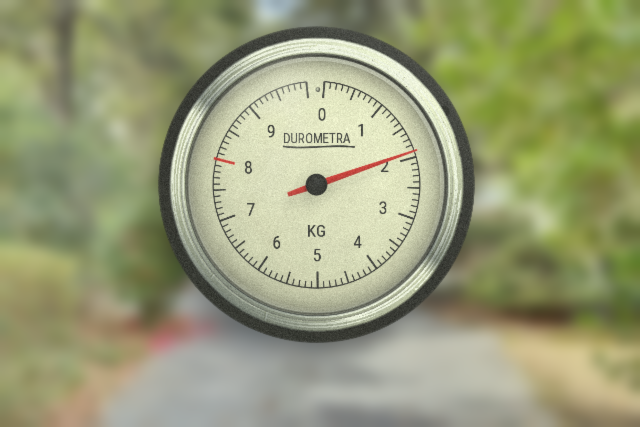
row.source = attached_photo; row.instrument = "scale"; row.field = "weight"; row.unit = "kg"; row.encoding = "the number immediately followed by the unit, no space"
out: 1.9kg
